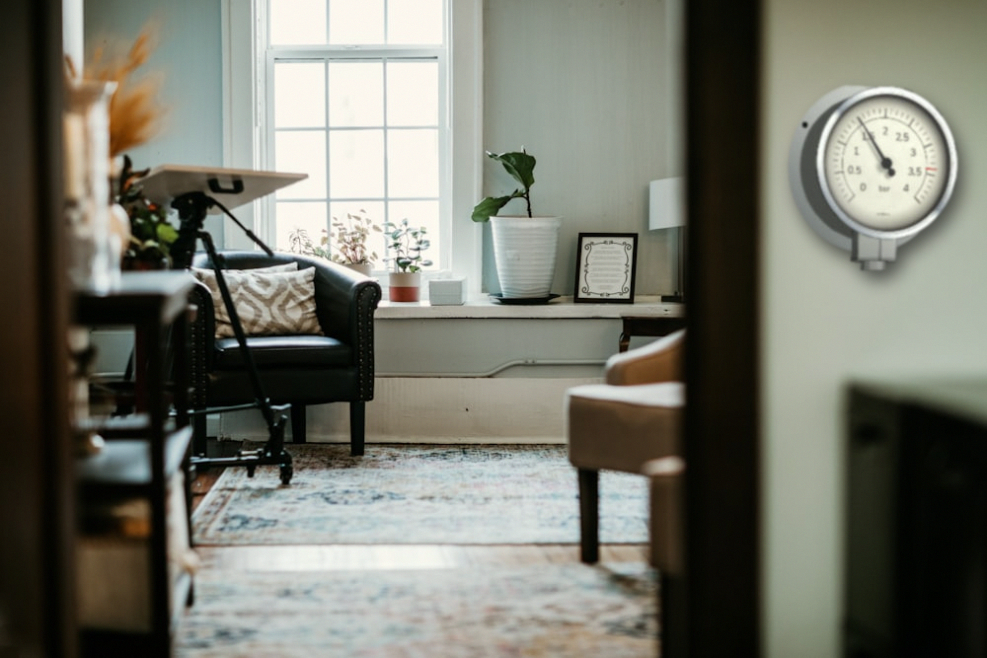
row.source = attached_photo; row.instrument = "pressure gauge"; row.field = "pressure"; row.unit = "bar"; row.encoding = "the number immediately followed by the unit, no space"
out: 1.5bar
